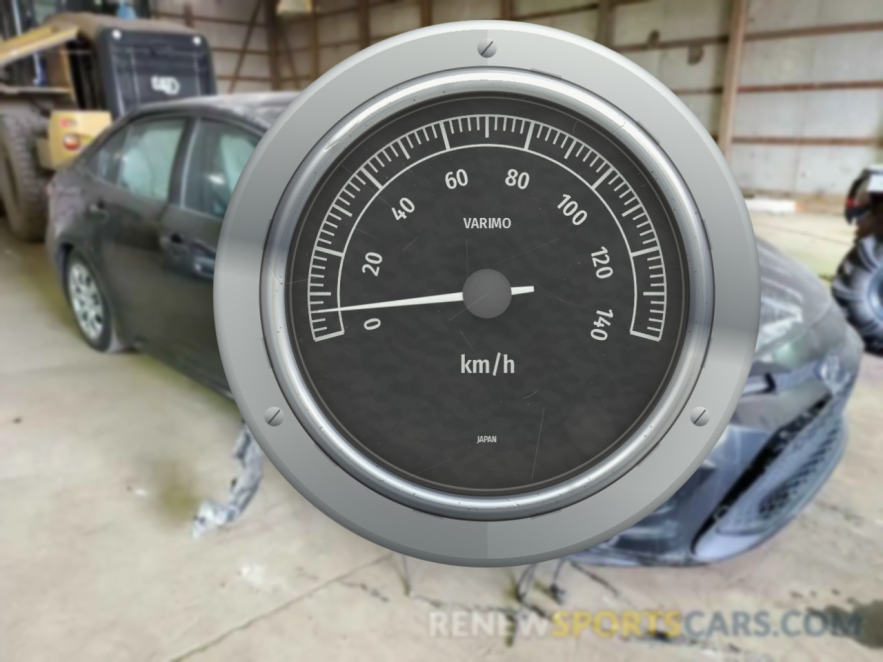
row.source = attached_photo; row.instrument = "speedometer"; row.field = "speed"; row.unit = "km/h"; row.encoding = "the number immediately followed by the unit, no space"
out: 6km/h
